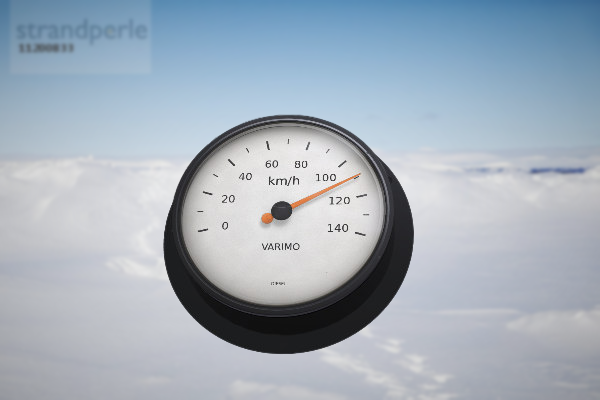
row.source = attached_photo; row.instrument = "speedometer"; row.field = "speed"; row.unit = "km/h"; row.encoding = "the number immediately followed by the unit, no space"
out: 110km/h
